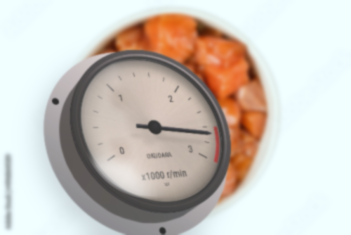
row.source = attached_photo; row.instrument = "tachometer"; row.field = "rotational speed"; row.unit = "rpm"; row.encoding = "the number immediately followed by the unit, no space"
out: 2700rpm
